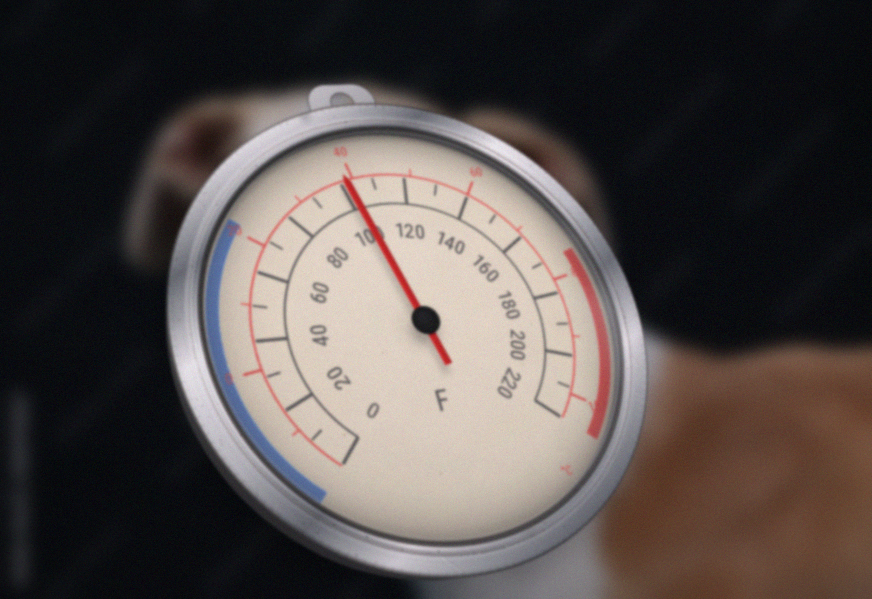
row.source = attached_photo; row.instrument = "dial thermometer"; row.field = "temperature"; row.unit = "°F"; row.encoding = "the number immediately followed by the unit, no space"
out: 100°F
